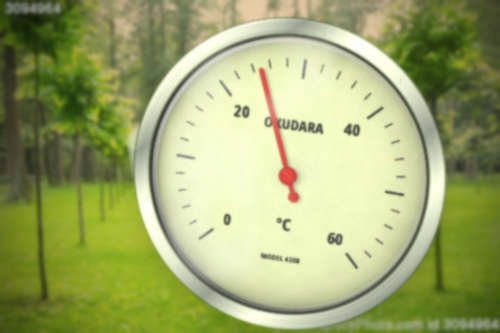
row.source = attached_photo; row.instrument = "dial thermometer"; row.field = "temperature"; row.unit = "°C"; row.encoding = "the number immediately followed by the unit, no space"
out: 25°C
